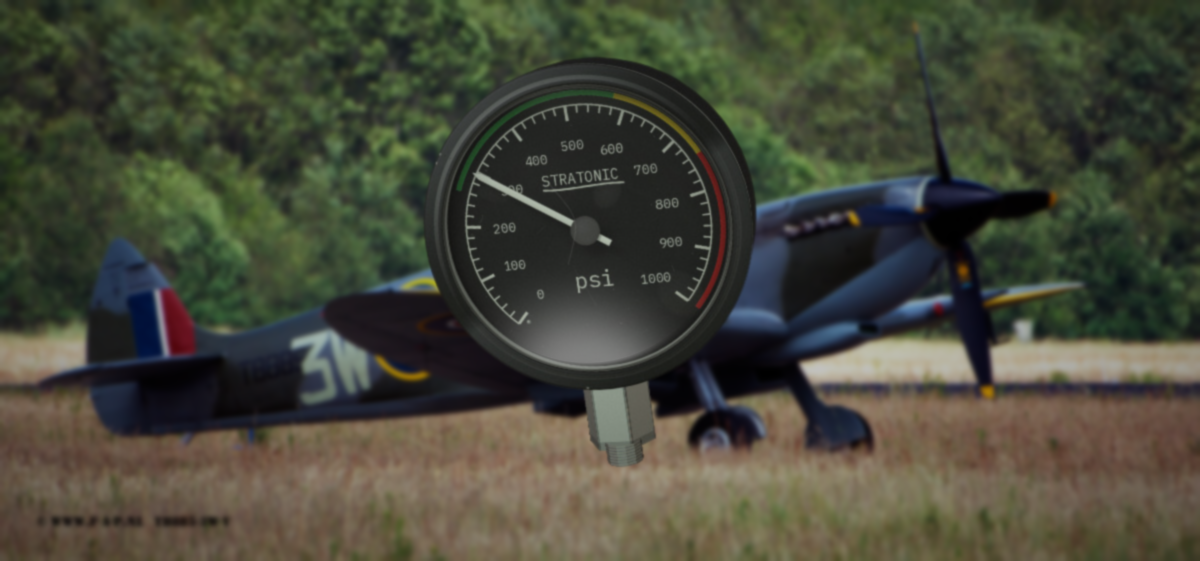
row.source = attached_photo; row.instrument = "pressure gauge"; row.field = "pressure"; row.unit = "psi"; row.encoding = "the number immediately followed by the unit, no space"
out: 300psi
